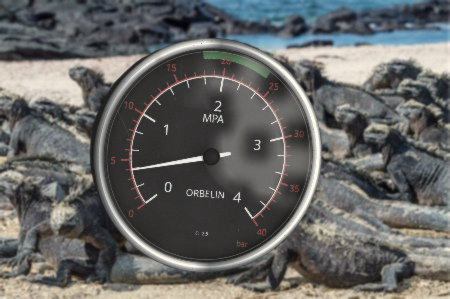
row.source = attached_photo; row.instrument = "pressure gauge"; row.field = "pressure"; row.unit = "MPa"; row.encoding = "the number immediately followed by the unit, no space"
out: 0.4MPa
